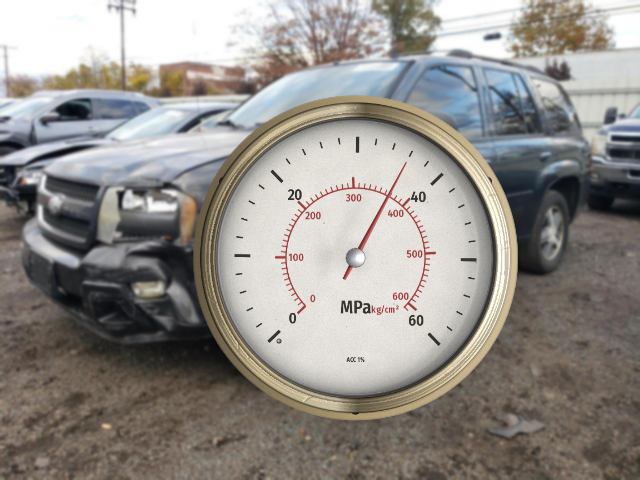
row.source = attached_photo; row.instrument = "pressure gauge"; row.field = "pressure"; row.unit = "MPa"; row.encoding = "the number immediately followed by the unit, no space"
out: 36MPa
